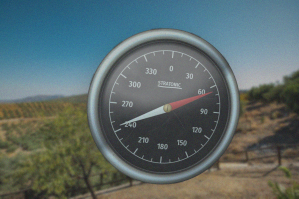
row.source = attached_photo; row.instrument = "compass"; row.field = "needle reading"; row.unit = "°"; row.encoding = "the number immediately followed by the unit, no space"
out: 65°
